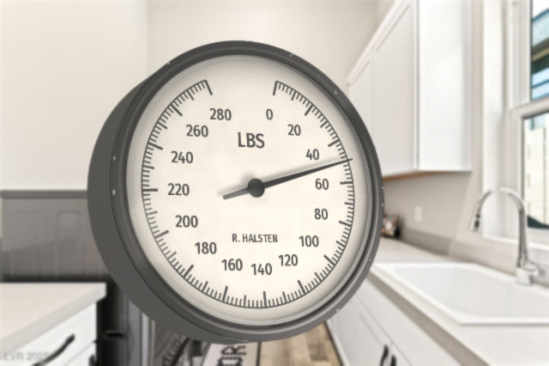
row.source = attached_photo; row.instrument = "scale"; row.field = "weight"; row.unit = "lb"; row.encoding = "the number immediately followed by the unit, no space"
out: 50lb
